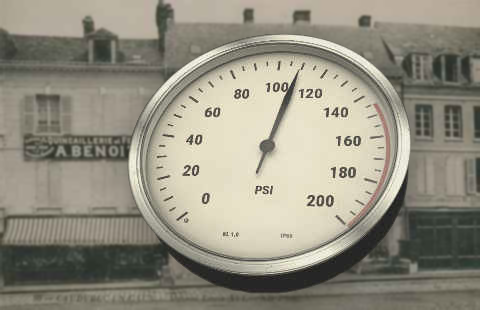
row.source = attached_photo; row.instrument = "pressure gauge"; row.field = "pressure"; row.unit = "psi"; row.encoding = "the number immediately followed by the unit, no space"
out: 110psi
